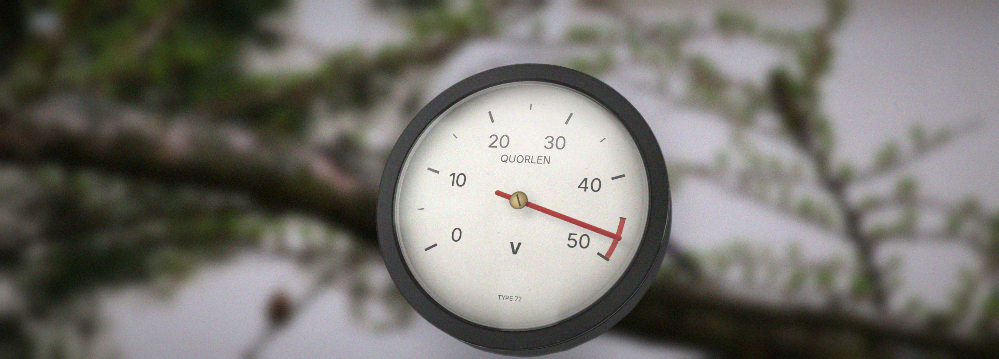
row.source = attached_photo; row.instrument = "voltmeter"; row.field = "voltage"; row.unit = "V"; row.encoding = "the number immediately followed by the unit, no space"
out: 47.5V
